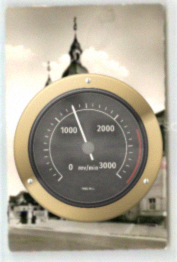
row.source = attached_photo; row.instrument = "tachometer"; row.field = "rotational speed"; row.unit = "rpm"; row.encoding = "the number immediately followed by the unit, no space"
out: 1300rpm
